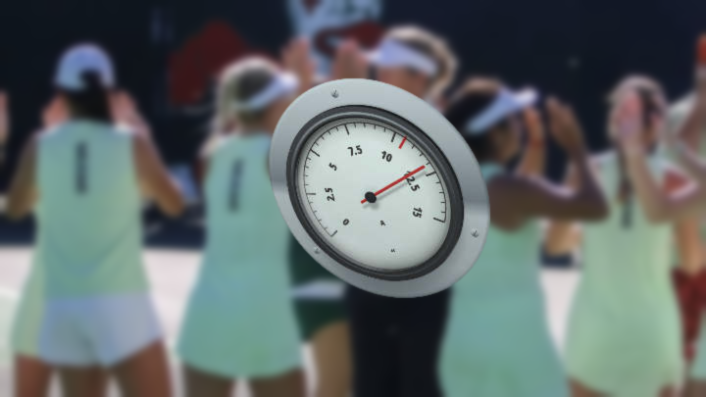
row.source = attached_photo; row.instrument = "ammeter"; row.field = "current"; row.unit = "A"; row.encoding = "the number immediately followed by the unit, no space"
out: 12A
